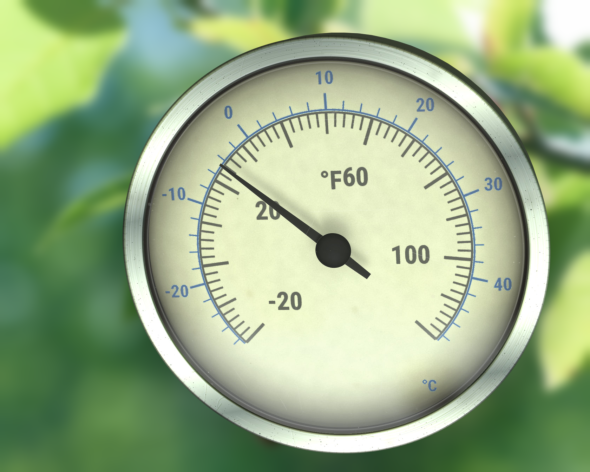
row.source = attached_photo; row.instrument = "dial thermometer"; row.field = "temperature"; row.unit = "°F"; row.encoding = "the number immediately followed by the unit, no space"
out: 24°F
